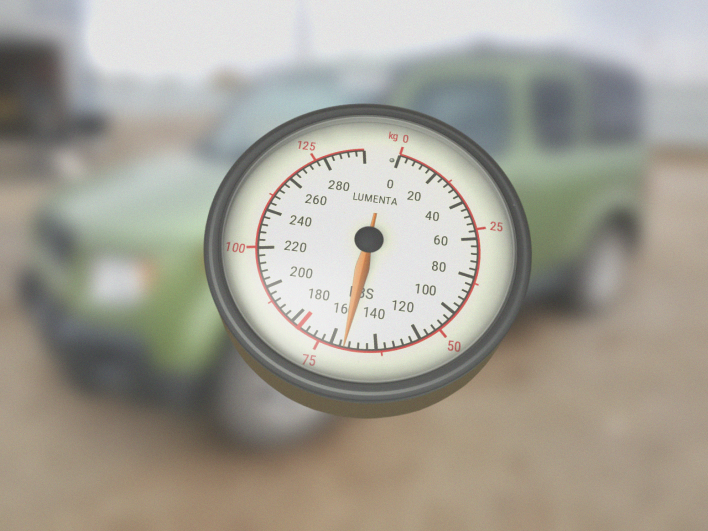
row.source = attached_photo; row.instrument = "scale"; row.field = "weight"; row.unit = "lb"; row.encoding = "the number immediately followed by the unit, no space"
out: 154lb
